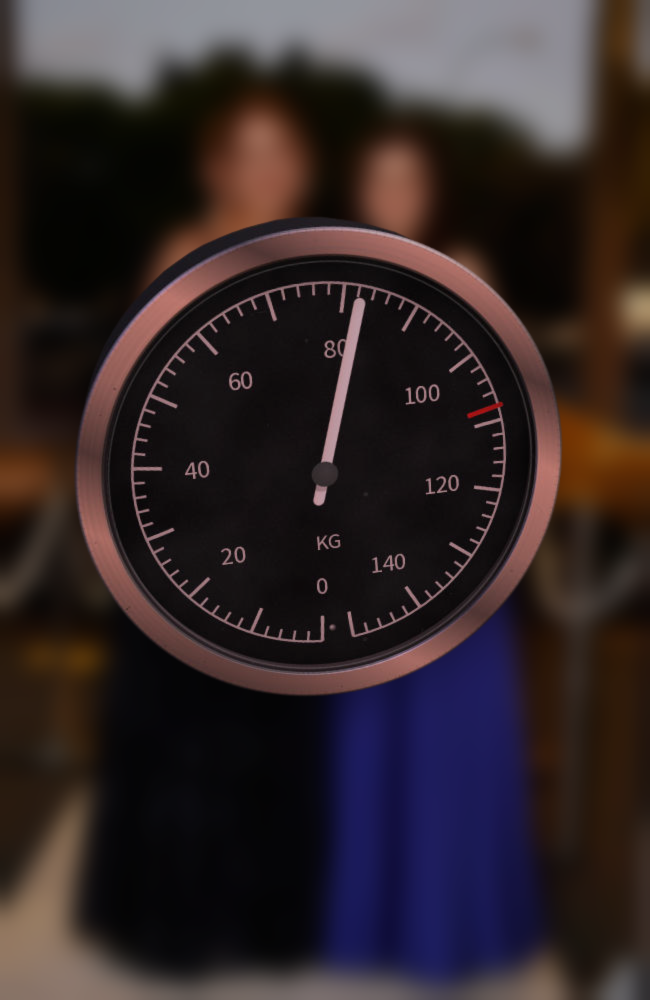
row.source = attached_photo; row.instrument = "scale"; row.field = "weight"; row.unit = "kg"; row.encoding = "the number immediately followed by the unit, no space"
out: 82kg
